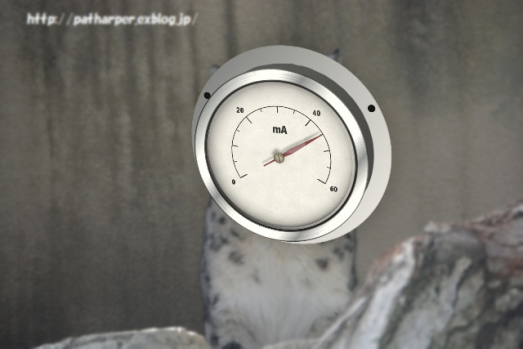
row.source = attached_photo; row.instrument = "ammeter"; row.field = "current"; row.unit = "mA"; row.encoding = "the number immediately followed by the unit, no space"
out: 45mA
